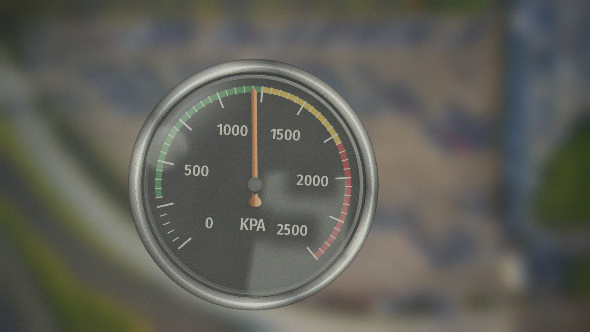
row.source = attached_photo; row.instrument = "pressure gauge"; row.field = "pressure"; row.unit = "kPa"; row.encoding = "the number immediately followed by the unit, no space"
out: 1200kPa
